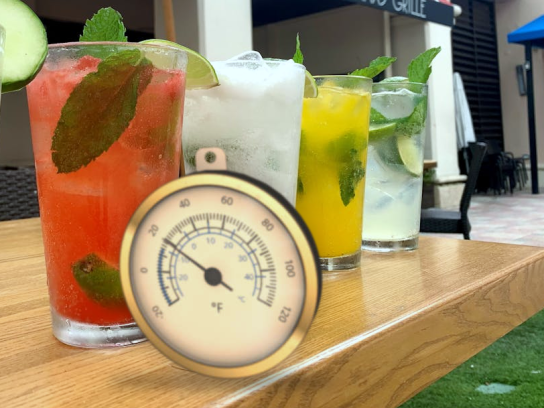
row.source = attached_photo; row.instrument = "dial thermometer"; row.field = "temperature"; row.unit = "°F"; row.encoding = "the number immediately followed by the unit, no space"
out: 20°F
